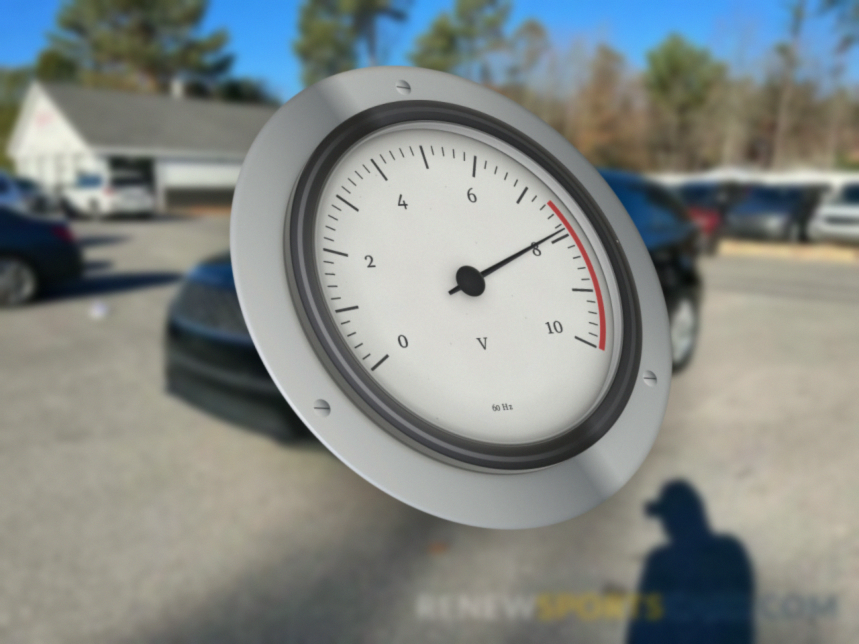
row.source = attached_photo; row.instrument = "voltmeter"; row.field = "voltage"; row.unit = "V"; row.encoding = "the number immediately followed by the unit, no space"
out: 7.9V
